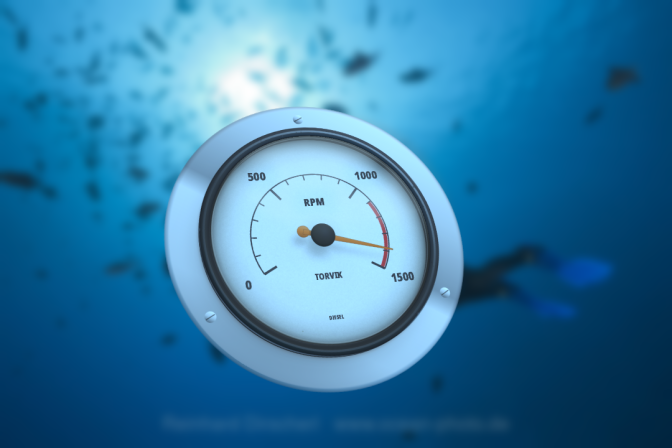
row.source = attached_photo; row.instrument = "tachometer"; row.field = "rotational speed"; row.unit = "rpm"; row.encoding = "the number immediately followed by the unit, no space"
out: 1400rpm
